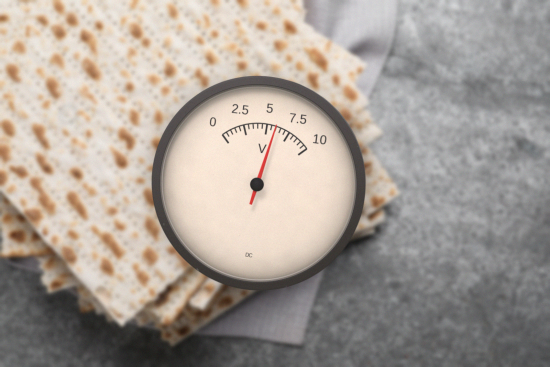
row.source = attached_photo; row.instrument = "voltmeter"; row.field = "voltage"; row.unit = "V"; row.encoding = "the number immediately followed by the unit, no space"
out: 6V
